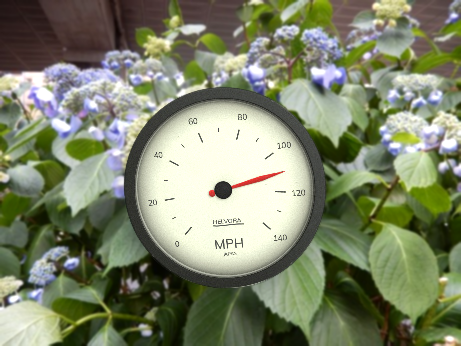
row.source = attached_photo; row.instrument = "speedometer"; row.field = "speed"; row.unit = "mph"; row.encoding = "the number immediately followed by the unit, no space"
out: 110mph
